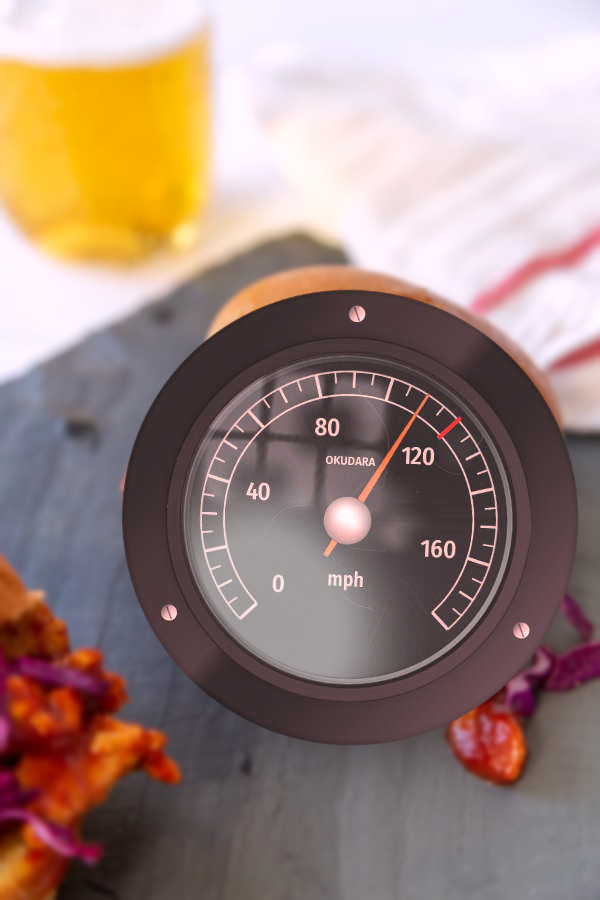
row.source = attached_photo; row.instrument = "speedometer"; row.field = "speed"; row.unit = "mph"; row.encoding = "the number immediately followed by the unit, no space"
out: 110mph
